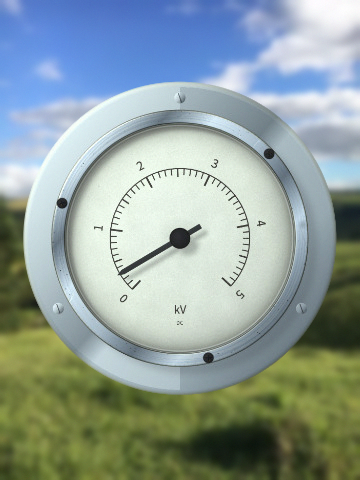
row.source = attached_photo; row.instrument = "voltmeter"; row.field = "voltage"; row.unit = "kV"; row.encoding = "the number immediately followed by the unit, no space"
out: 0.3kV
